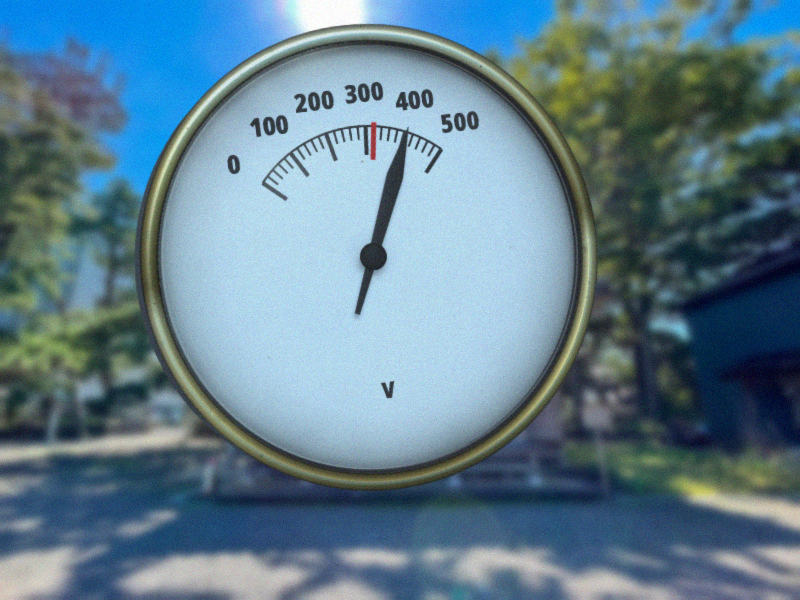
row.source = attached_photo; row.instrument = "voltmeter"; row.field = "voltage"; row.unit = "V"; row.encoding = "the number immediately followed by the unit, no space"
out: 400V
